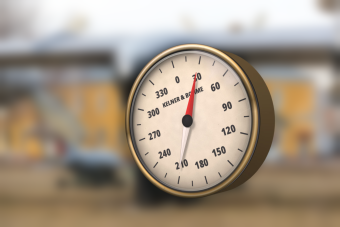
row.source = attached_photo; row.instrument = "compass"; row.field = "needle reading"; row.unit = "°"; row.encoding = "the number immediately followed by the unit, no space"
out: 30°
